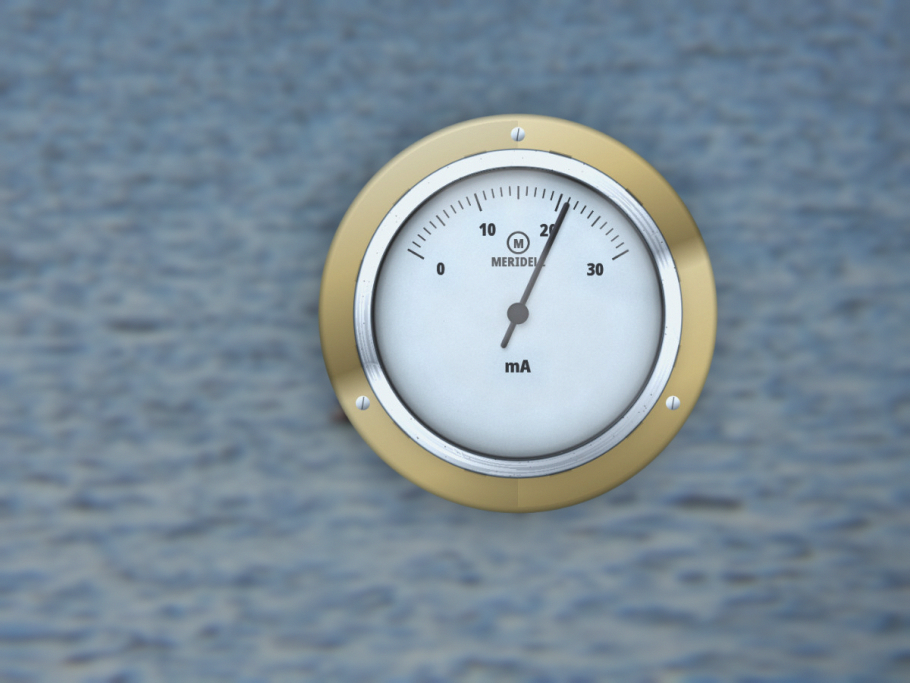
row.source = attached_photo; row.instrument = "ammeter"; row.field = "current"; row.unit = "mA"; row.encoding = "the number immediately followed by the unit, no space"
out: 21mA
